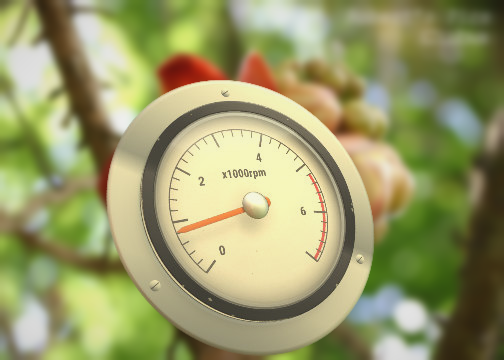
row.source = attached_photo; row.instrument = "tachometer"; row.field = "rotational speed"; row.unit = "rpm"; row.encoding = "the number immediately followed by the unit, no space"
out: 800rpm
